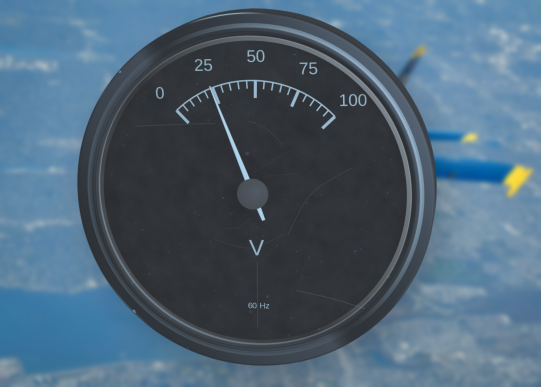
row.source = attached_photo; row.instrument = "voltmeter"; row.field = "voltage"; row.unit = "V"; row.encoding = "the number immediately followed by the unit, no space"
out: 25V
